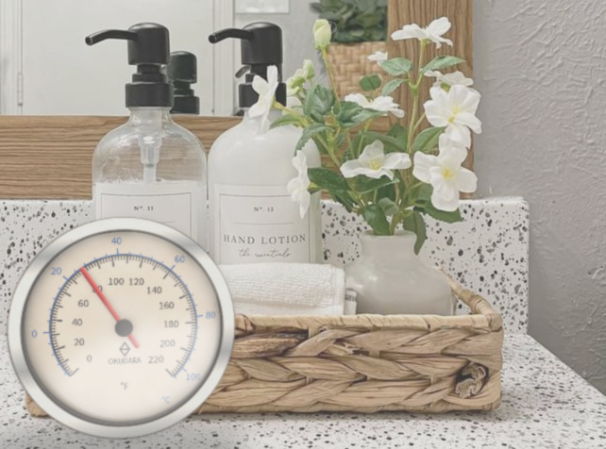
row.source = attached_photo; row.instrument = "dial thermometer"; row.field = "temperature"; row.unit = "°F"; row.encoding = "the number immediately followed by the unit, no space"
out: 80°F
